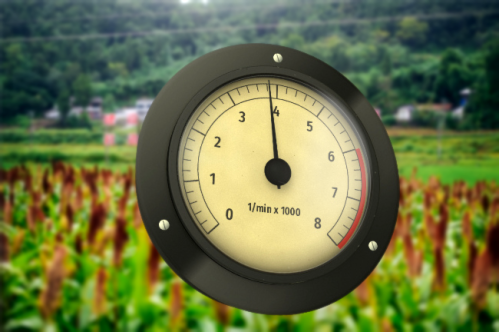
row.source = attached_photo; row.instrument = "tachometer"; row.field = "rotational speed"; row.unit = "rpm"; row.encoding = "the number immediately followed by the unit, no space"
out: 3800rpm
